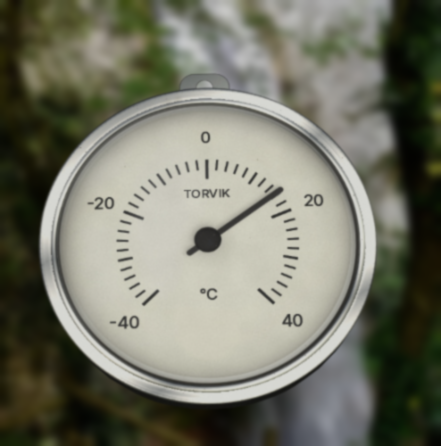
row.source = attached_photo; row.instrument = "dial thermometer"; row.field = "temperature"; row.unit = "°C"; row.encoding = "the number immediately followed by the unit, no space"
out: 16°C
